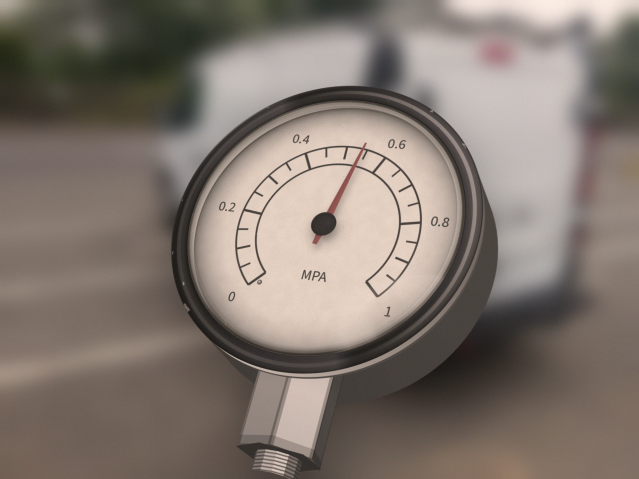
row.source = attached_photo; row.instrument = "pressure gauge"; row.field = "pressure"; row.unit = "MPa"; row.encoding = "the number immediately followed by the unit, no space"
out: 0.55MPa
